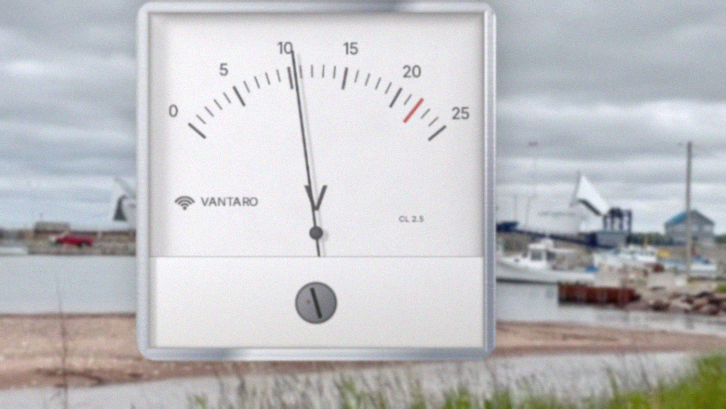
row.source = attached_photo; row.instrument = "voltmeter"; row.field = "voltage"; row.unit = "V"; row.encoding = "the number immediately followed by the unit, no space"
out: 10.5V
